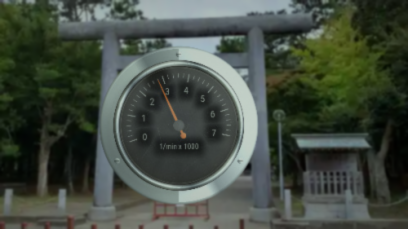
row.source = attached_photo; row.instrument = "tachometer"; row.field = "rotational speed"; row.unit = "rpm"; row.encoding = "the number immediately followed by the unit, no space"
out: 2800rpm
